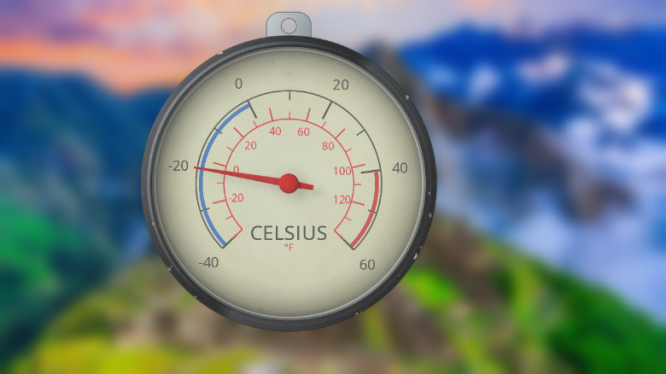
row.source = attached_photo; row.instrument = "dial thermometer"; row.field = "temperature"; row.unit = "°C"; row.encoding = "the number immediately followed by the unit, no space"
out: -20°C
